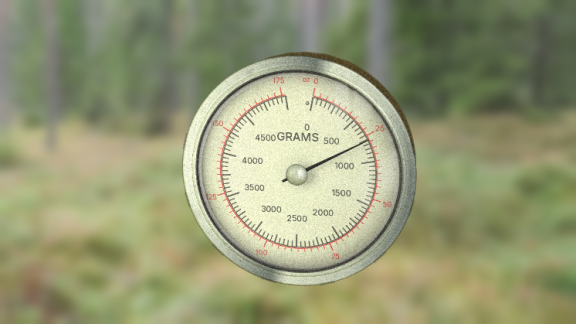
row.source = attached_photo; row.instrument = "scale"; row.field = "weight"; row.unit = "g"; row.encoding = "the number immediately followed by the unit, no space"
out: 750g
